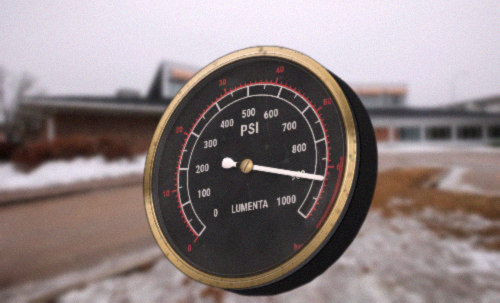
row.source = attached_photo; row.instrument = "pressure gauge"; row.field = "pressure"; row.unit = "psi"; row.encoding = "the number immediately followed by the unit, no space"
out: 900psi
